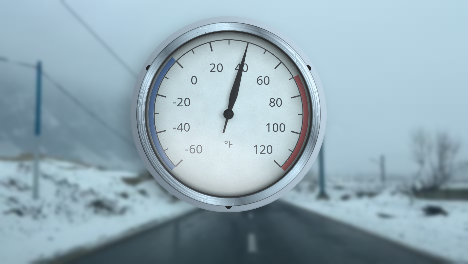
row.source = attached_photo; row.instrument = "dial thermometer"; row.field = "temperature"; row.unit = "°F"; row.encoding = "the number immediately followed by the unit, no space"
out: 40°F
